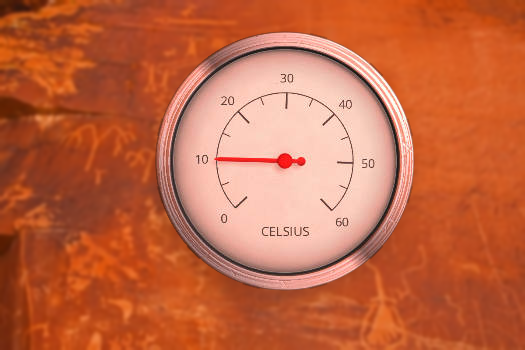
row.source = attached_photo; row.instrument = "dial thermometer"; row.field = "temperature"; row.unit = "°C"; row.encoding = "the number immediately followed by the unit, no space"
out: 10°C
